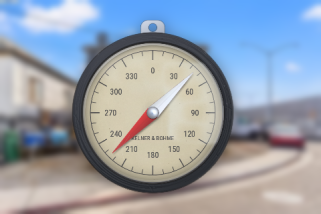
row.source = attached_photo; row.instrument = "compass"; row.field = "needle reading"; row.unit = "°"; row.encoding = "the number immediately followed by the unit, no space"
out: 225°
